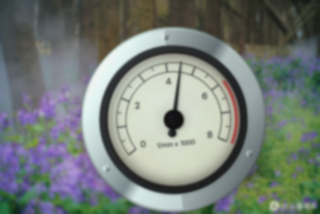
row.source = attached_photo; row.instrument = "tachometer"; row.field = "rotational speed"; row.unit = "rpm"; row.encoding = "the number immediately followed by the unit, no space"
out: 4500rpm
